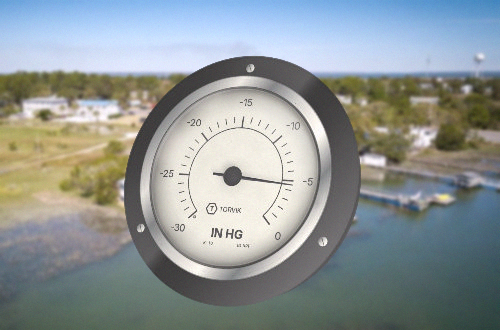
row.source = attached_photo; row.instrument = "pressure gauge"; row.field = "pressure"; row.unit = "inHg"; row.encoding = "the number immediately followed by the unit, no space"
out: -4.5inHg
